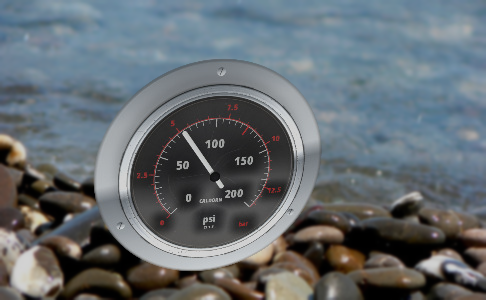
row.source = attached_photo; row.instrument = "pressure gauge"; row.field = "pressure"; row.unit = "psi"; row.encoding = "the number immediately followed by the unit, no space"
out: 75psi
